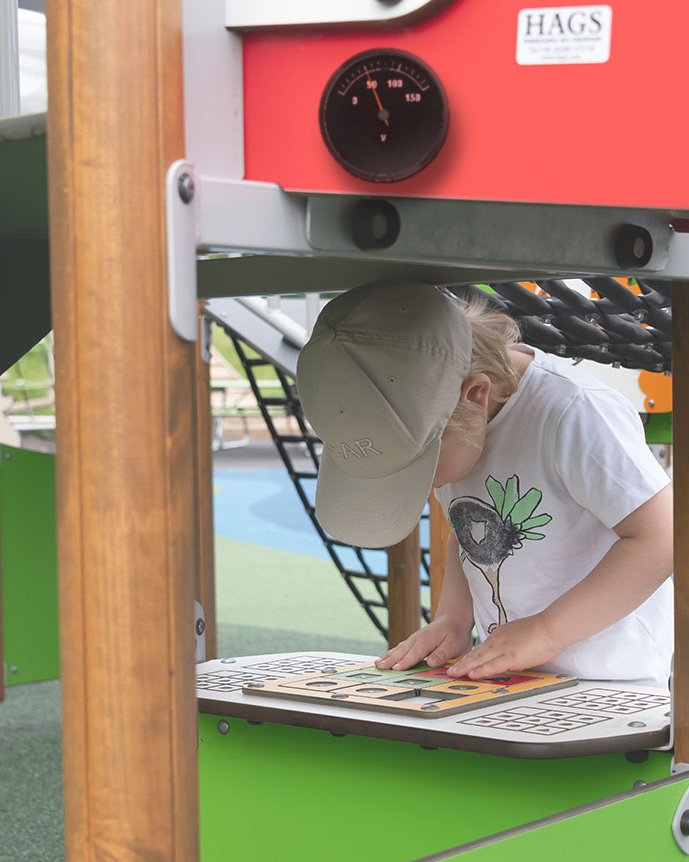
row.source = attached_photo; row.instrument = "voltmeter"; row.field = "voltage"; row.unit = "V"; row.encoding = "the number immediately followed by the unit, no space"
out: 50V
